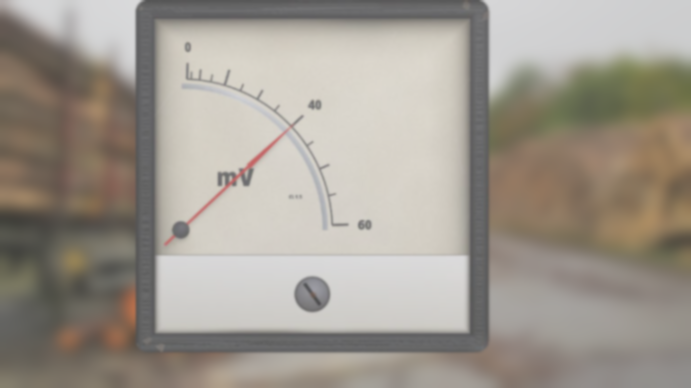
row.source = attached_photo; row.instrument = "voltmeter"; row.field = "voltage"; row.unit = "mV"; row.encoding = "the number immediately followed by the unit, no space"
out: 40mV
